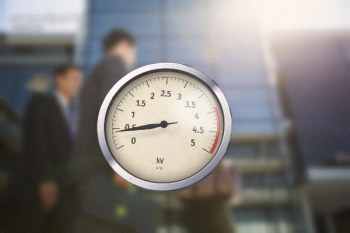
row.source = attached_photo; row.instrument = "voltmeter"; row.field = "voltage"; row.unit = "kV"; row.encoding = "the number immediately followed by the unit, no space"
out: 0.4kV
